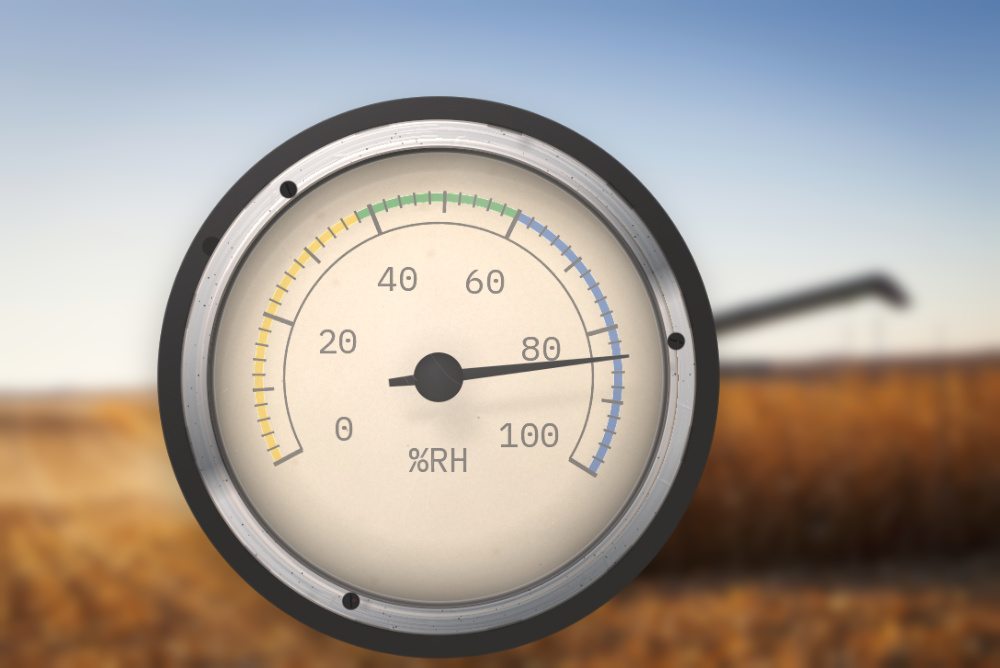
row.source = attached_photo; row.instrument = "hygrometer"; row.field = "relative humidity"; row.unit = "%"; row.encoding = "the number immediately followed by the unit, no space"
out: 84%
